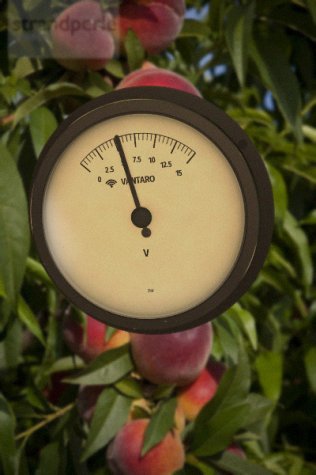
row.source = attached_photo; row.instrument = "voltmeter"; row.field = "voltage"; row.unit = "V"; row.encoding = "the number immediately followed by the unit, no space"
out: 5.5V
